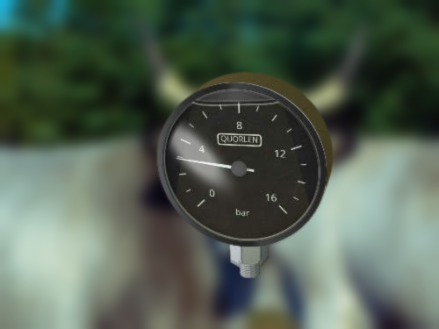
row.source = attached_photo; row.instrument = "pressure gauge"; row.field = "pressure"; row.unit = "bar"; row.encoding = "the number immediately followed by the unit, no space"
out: 3bar
